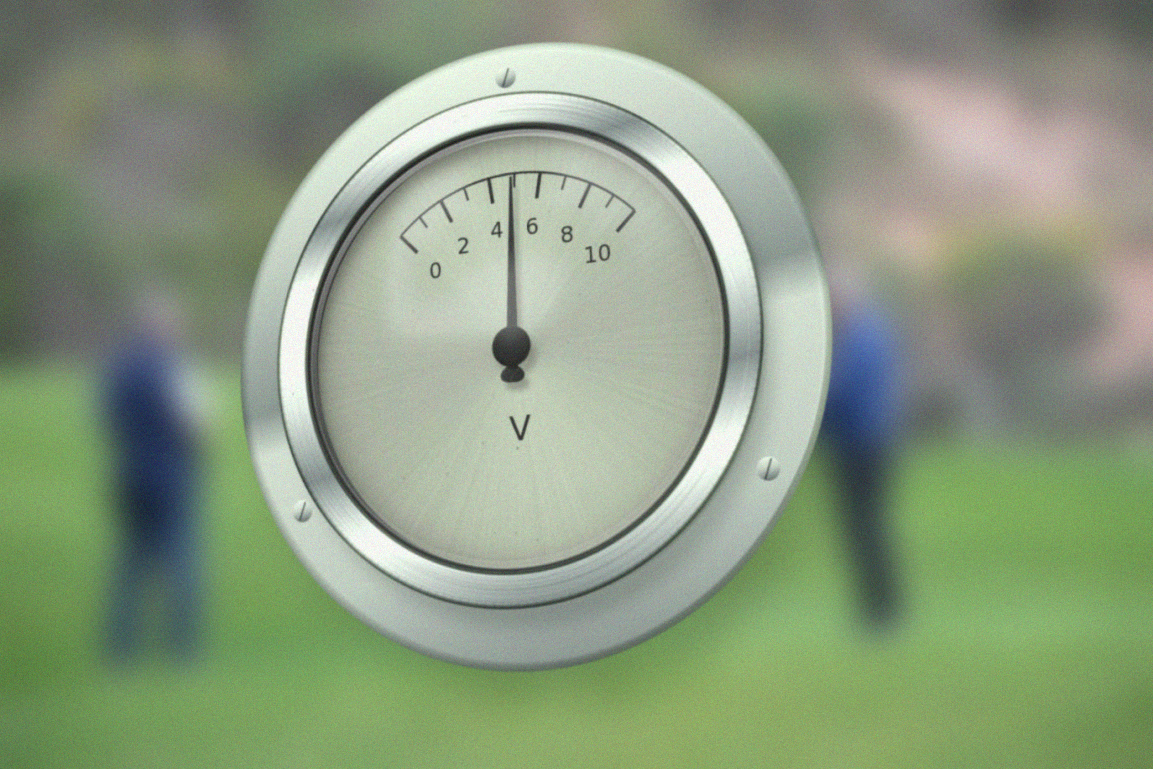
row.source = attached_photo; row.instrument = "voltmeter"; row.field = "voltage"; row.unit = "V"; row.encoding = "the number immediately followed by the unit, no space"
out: 5V
